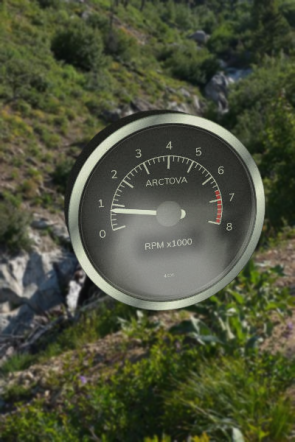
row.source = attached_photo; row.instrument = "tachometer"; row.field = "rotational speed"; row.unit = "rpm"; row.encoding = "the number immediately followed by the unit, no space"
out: 800rpm
